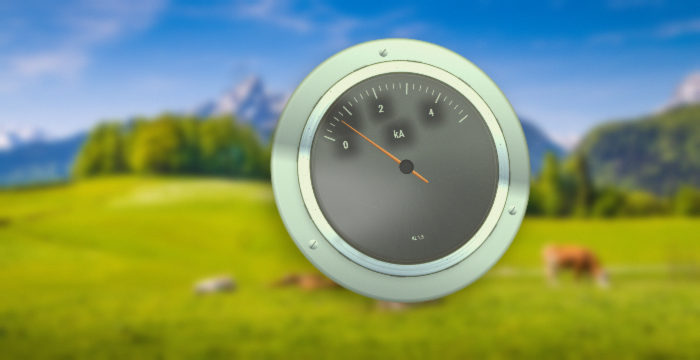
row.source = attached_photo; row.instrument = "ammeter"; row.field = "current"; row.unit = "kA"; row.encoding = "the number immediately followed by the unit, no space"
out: 0.6kA
